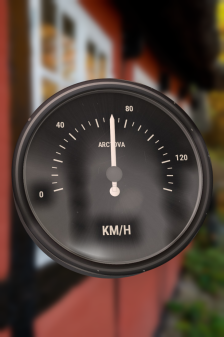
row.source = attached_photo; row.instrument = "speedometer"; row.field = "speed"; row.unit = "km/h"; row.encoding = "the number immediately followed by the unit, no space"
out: 70km/h
